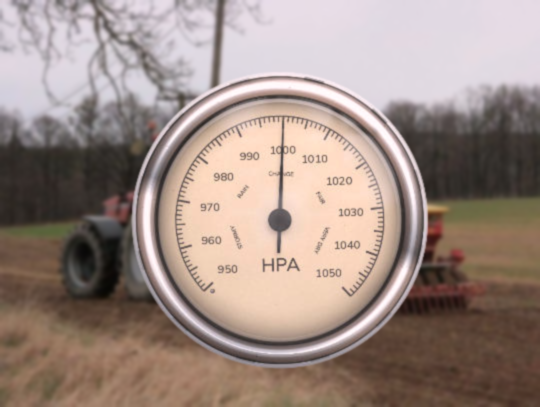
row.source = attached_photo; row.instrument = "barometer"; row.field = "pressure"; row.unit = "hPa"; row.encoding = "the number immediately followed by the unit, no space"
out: 1000hPa
